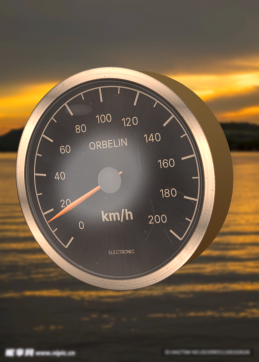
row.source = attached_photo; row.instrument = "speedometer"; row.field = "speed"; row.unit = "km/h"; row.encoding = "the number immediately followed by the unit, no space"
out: 15km/h
